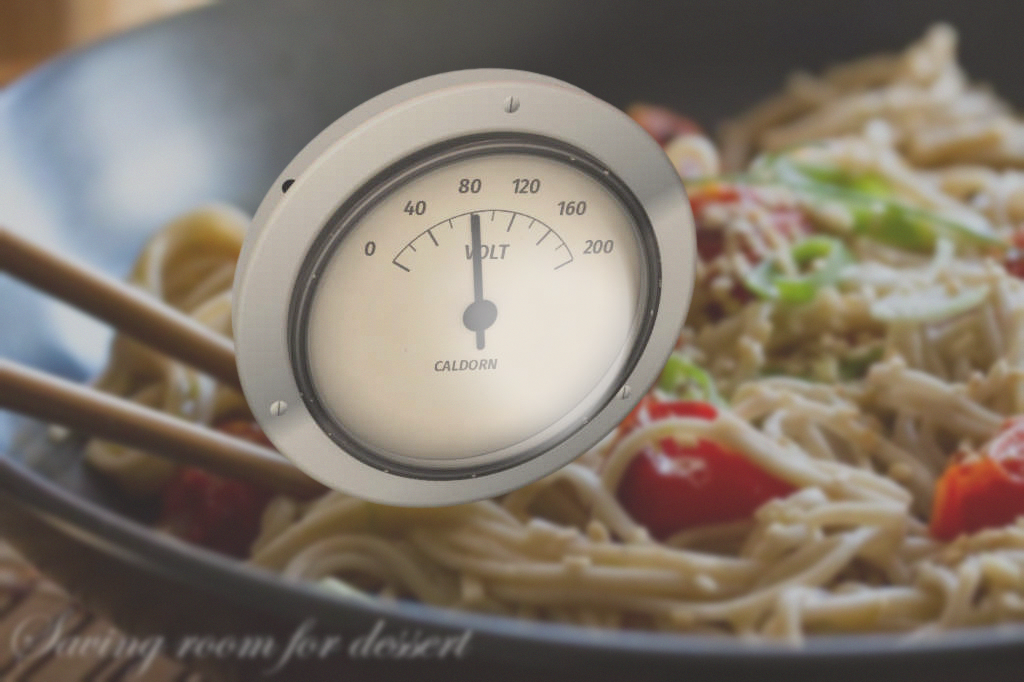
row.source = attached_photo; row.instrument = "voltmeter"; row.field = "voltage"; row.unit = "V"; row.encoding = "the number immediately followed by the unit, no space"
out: 80V
